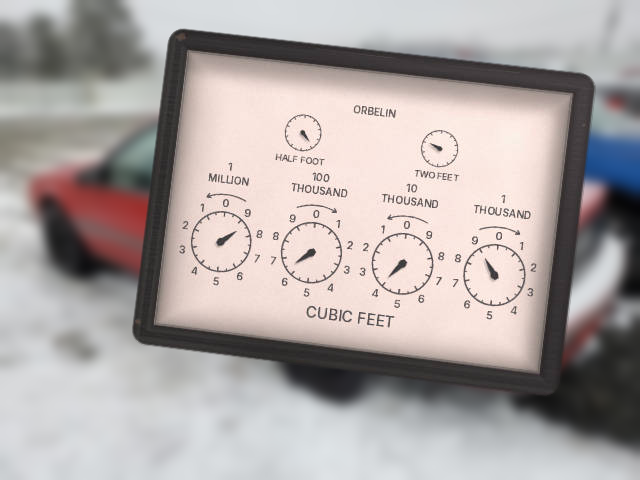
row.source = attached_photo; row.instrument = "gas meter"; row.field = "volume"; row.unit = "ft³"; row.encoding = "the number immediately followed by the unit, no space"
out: 863900ft³
